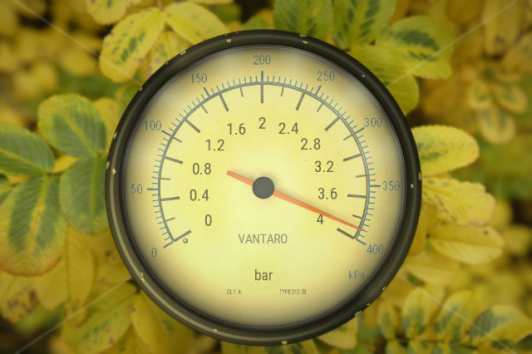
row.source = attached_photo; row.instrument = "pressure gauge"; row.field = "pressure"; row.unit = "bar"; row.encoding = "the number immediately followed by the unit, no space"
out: 3.9bar
